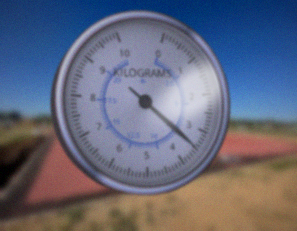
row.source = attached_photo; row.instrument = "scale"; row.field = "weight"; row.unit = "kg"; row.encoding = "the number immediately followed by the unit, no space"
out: 3.5kg
